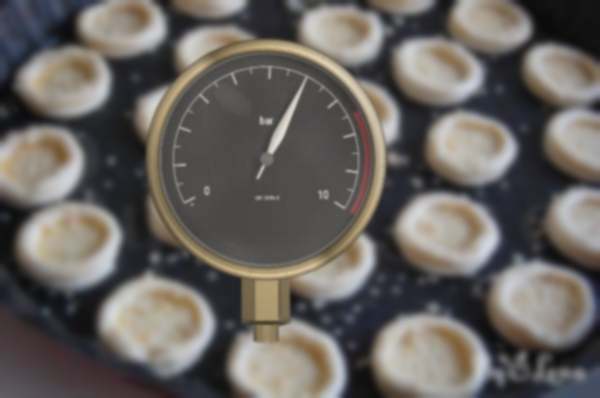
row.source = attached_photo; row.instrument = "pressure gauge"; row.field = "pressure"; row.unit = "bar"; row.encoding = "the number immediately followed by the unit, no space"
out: 6bar
